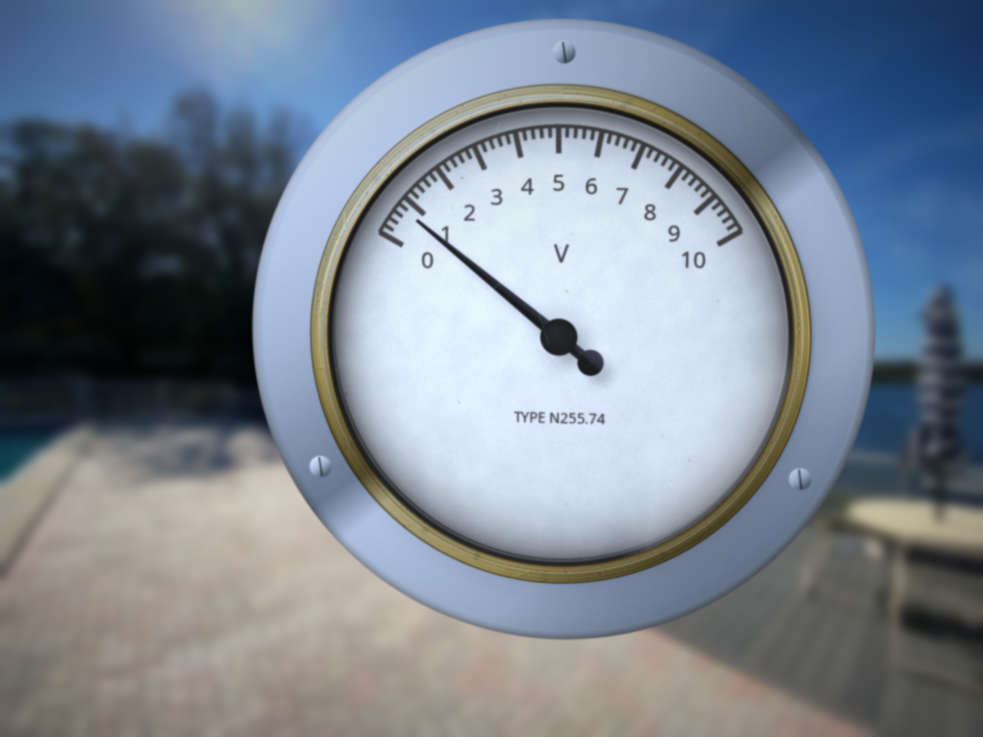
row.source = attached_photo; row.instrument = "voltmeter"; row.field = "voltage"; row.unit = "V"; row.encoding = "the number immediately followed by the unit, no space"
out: 0.8V
